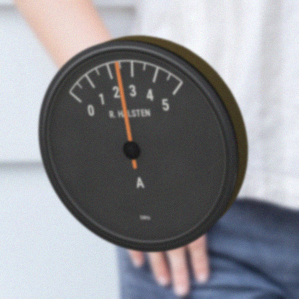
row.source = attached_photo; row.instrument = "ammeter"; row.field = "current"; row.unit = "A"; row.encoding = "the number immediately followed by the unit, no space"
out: 2.5A
